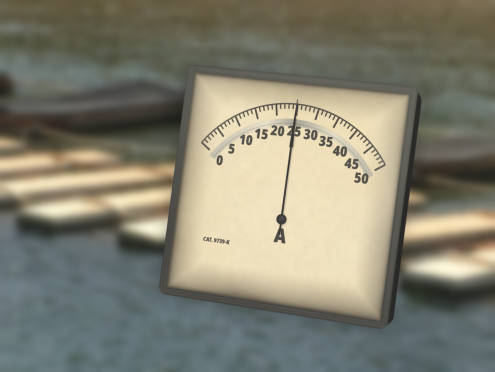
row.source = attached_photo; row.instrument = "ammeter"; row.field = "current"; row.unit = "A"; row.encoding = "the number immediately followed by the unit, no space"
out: 25A
